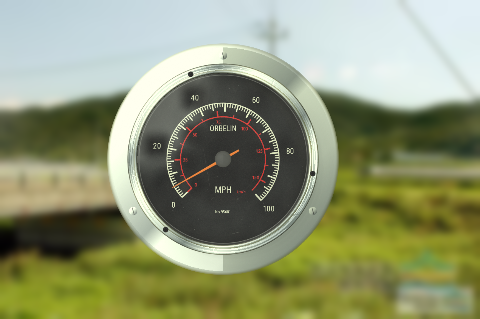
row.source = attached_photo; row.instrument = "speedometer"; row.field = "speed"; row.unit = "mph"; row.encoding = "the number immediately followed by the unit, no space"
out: 5mph
